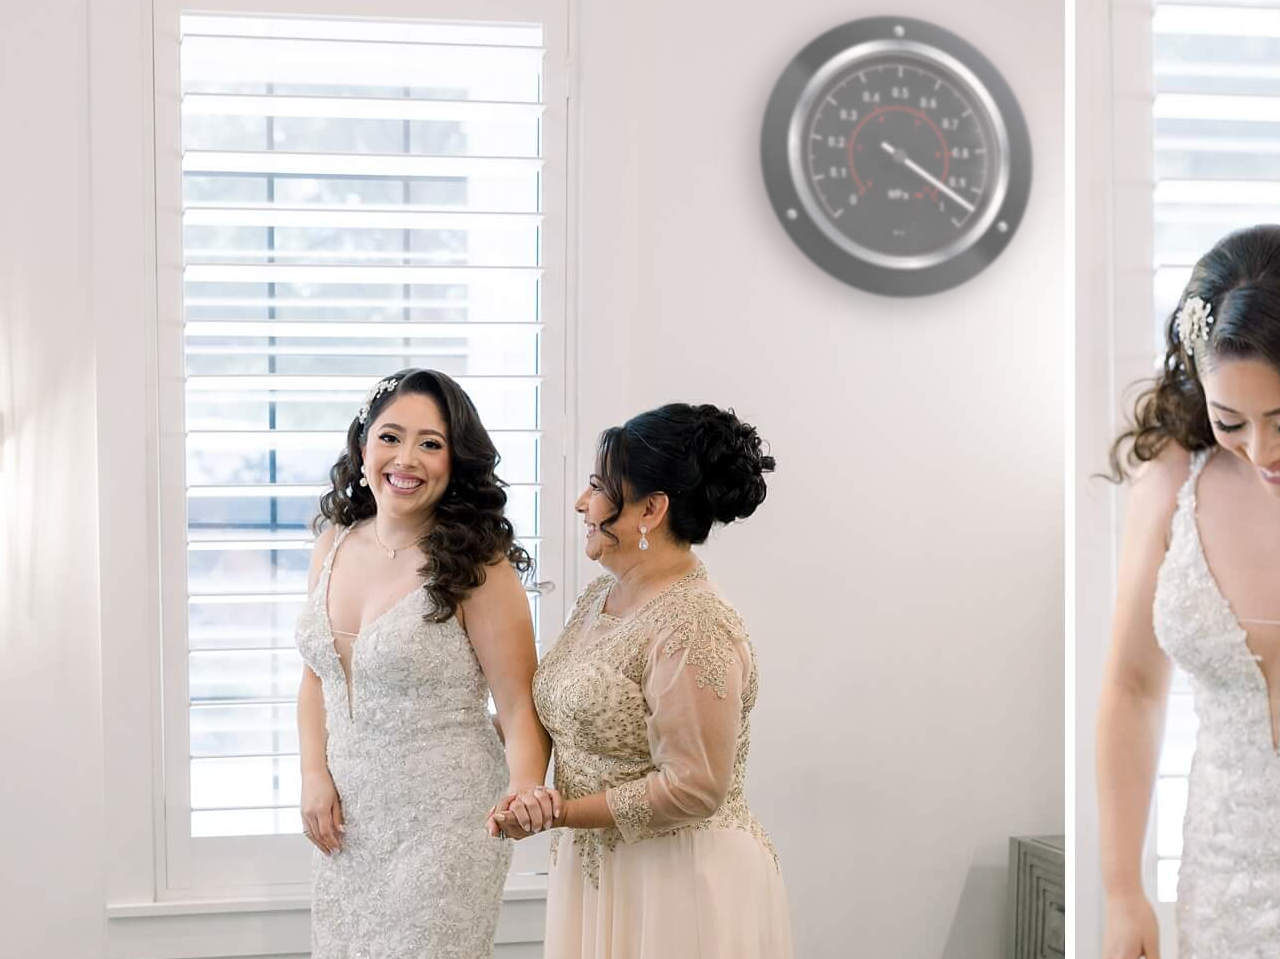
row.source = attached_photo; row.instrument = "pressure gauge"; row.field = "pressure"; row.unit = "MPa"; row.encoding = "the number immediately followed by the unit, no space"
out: 0.95MPa
